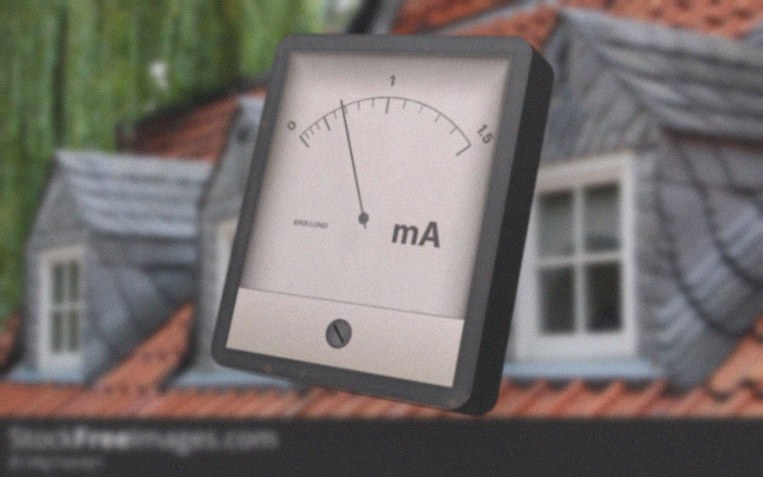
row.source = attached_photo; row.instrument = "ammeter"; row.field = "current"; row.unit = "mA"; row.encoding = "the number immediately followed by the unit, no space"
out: 0.7mA
